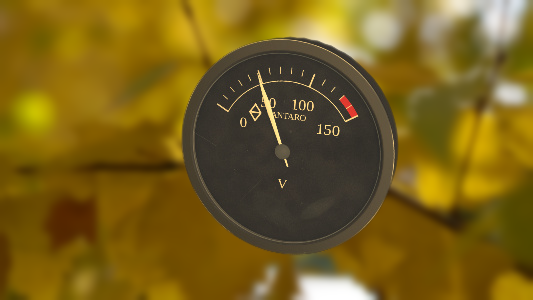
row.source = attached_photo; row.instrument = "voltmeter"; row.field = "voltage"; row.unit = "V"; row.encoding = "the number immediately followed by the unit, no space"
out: 50V
